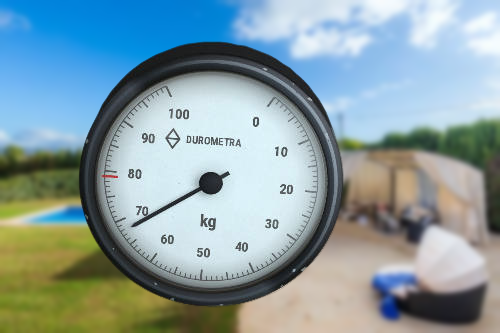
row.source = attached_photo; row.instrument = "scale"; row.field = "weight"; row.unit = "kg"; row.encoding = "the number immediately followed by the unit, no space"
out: 68kg
